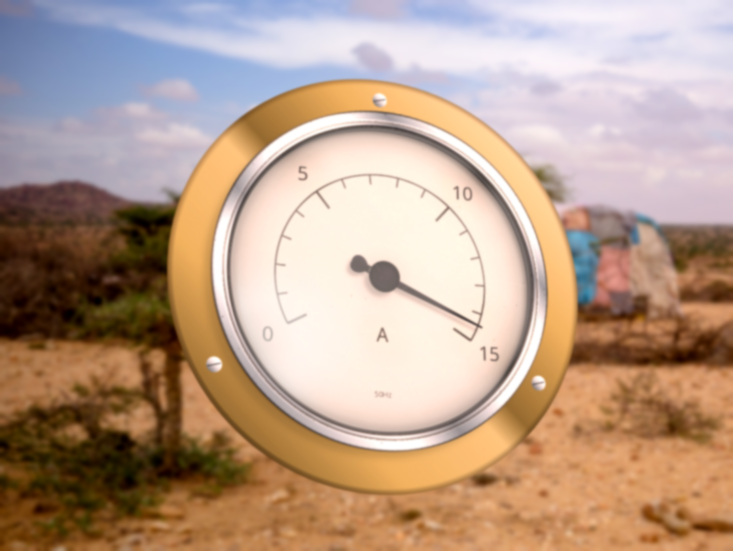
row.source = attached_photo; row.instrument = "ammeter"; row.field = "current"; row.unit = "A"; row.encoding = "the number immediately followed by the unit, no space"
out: 14.5A
